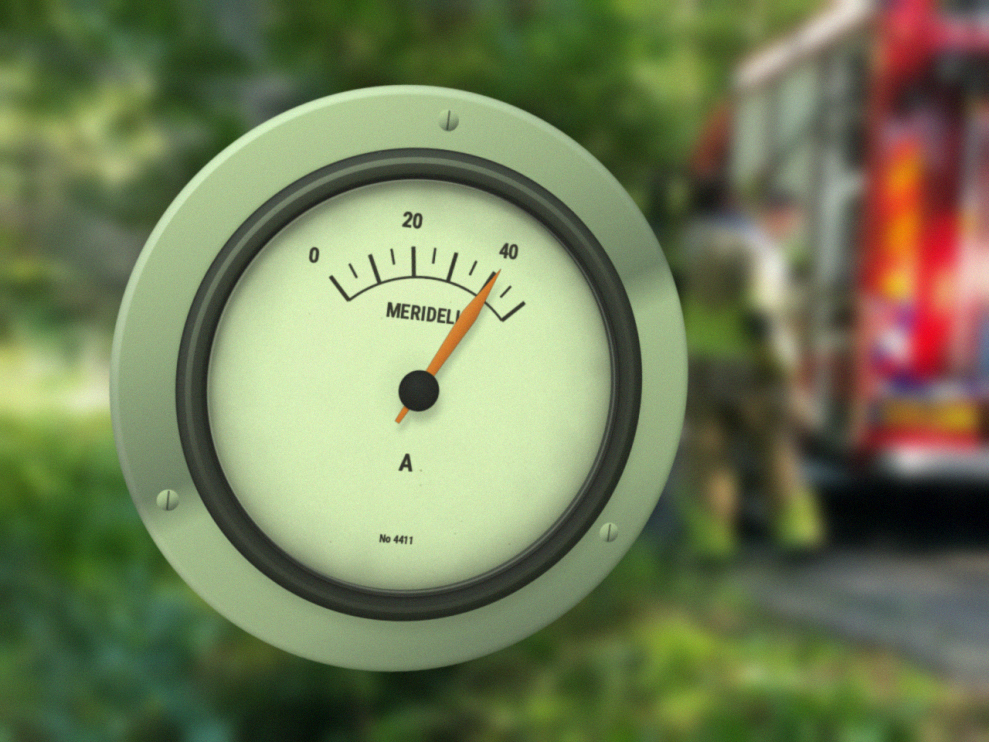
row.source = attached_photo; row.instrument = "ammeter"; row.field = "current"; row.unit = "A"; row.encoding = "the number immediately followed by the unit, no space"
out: 40A
